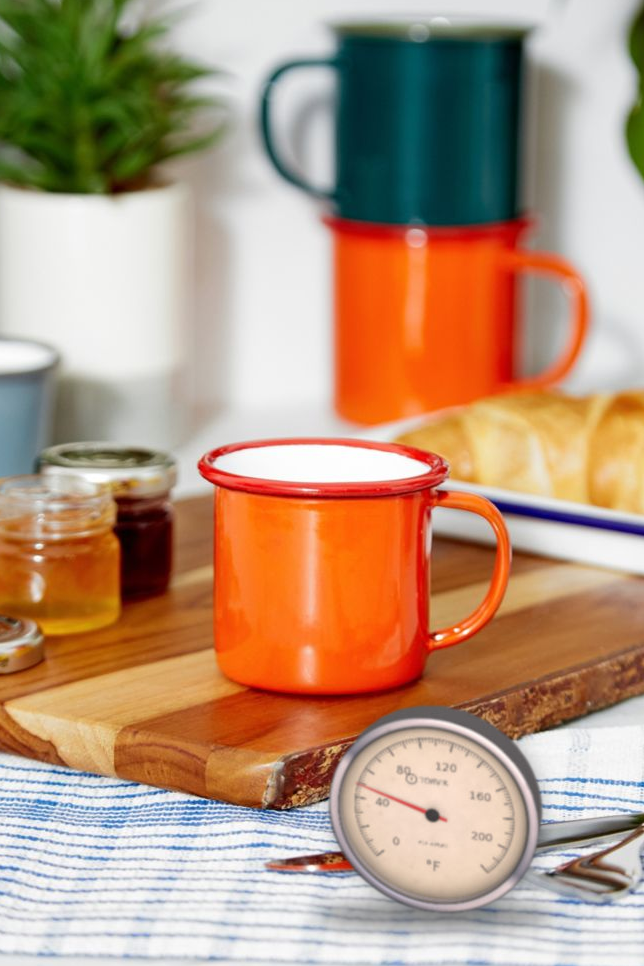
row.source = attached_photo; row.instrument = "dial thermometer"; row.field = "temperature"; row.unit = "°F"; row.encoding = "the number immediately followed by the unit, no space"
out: 50°F
